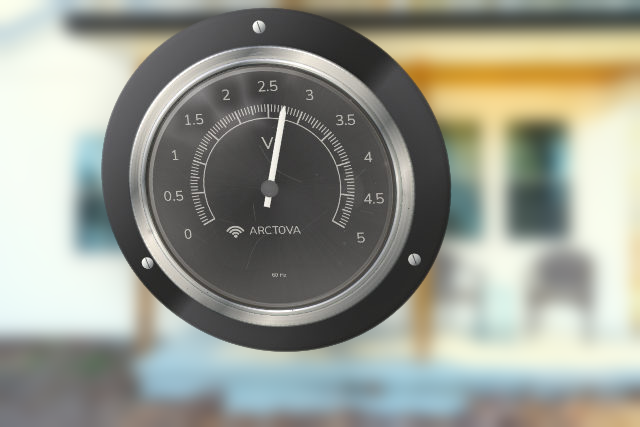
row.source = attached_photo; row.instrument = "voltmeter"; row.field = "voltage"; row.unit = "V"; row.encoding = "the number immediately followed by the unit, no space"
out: 2.75V
